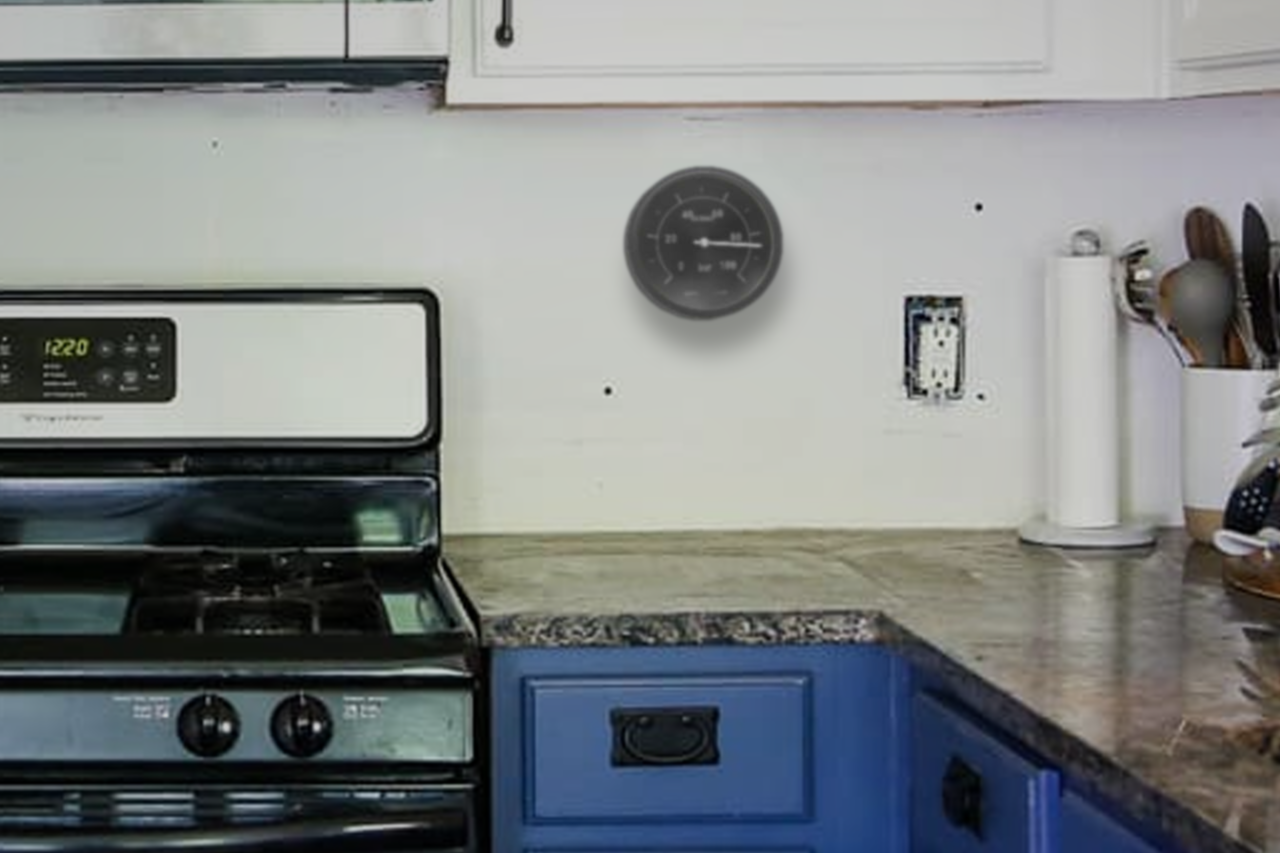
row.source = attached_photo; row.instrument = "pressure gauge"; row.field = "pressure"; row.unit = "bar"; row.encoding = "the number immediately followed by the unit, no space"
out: 85bar
